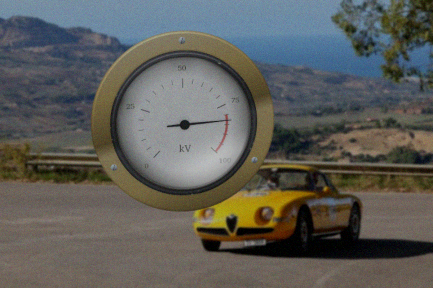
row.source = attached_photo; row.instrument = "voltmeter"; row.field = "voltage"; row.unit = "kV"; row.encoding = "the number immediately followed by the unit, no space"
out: 82.5kV
